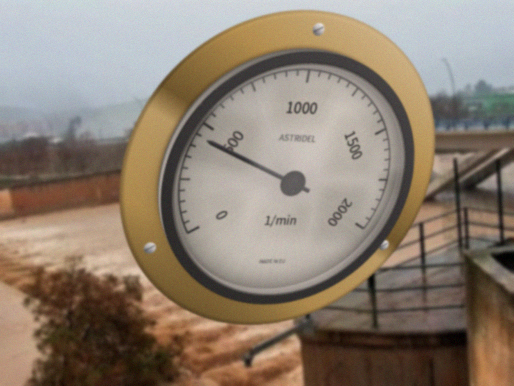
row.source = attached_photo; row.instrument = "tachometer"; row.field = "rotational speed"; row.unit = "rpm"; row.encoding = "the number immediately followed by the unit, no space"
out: 450rpm
